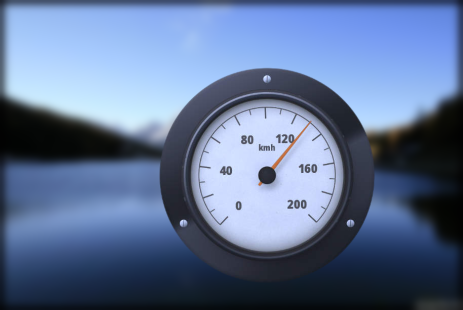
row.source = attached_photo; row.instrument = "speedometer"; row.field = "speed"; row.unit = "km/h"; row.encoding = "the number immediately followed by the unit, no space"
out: 130km/h
